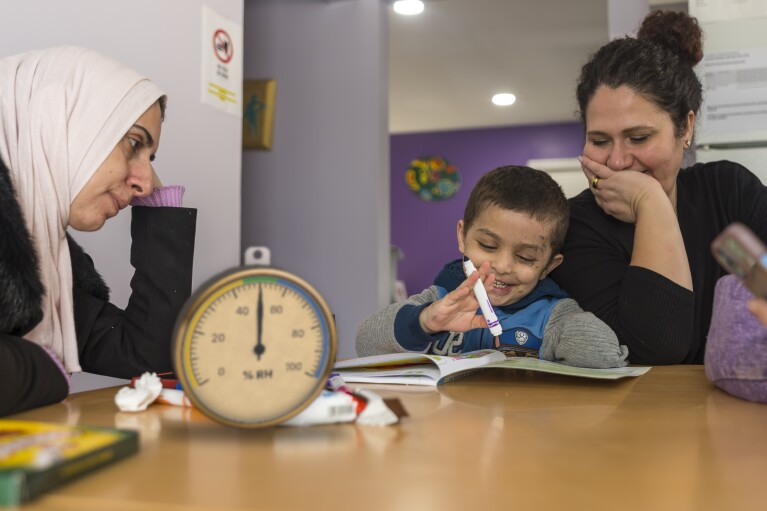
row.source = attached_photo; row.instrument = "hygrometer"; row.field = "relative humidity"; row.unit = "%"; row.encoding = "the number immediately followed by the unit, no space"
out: 50%
